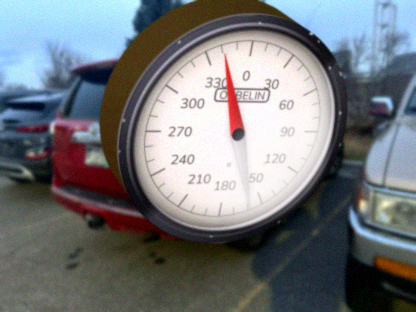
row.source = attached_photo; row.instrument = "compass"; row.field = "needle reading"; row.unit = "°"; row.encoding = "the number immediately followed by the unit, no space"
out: 340°
